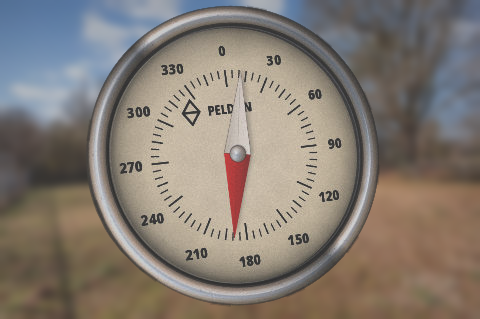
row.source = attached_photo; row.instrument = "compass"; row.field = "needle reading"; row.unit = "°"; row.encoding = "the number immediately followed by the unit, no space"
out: 190°
